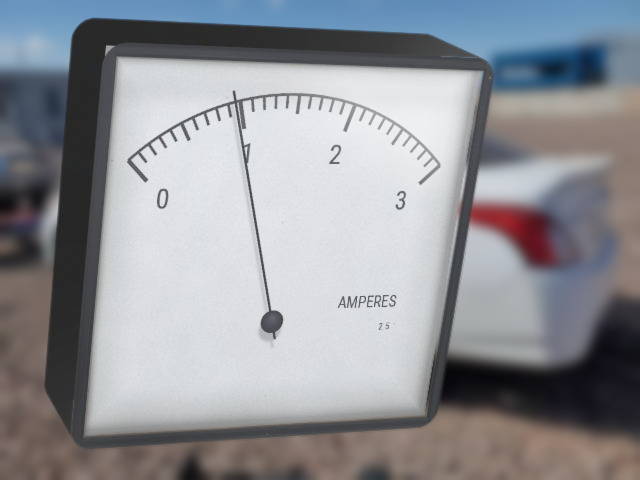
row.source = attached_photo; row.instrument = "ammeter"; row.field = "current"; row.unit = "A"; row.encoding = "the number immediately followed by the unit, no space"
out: 0.95A
